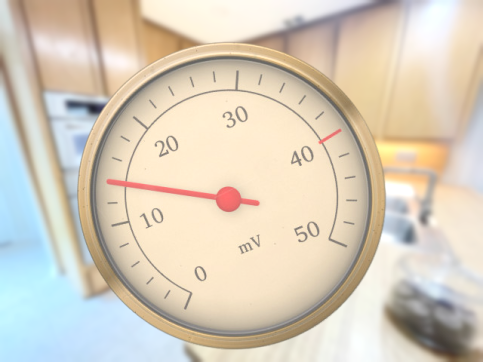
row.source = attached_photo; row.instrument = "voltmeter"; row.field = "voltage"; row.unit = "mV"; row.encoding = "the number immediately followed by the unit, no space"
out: 14mV
